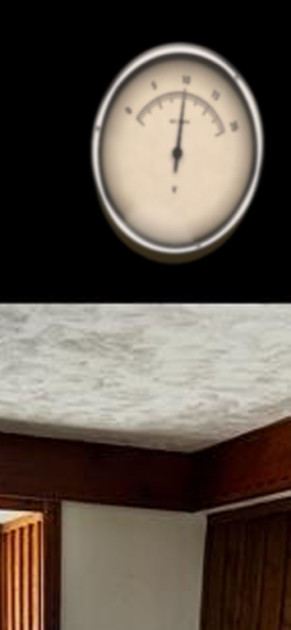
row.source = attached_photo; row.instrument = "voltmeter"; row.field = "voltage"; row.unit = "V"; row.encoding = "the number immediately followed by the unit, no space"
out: 10V
